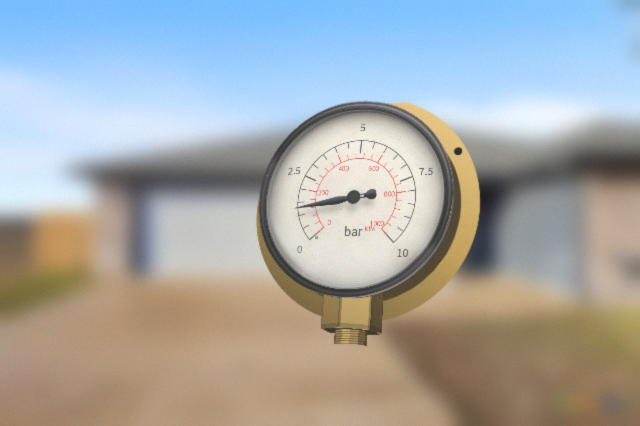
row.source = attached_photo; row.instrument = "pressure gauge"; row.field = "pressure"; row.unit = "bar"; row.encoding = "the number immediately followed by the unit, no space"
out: 1.25bar
